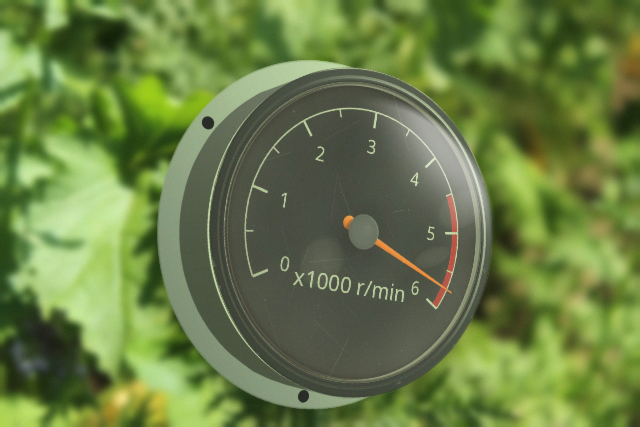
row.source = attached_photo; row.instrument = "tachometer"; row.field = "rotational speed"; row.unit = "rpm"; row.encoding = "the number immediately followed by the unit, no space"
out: 5750rpm
